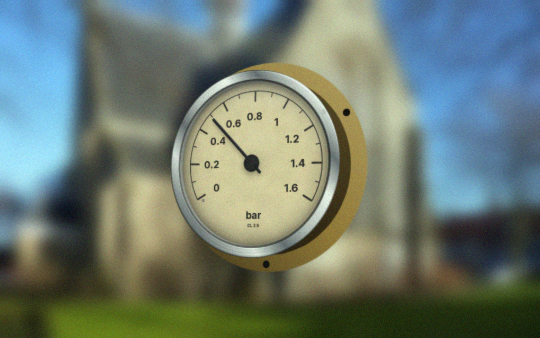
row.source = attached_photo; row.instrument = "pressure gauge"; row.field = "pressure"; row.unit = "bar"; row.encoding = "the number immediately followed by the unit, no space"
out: 0.5bar
